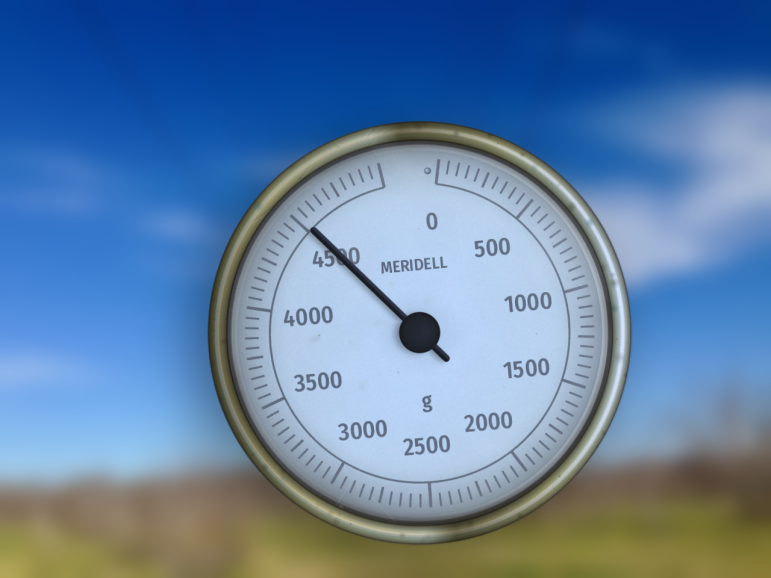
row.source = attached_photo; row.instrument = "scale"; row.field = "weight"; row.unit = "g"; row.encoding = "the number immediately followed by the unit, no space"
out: 4525g
